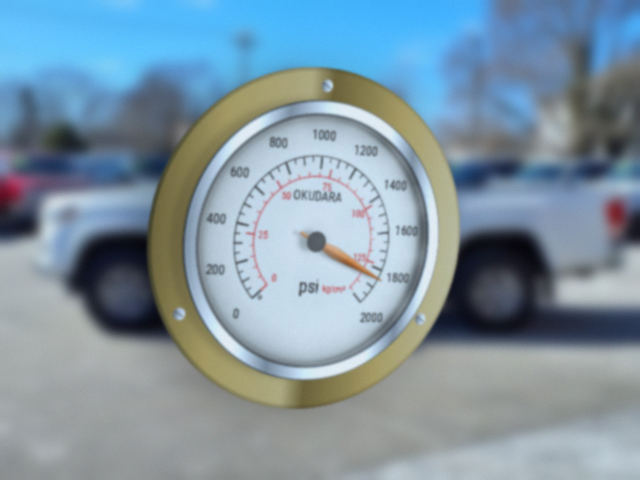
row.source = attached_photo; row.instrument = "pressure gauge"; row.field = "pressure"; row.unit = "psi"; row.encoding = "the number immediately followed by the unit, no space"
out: 1850psi
